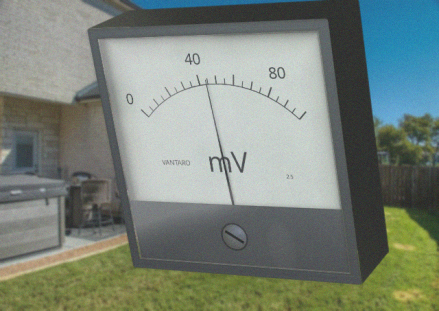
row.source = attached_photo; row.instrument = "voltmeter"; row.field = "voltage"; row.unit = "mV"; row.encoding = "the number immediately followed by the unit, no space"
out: 45mV
